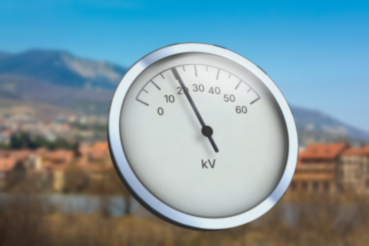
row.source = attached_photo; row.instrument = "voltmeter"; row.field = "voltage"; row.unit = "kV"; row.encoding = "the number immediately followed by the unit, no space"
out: 20kV
